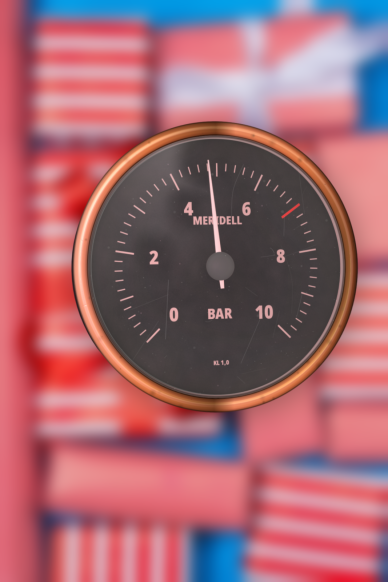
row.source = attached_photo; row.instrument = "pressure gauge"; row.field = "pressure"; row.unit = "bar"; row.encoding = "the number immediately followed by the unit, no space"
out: 4.8bar
